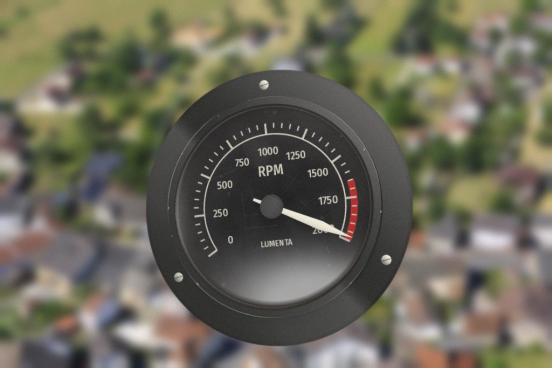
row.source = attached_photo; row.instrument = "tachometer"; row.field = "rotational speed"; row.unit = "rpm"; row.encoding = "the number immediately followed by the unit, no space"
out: 1975rpm
